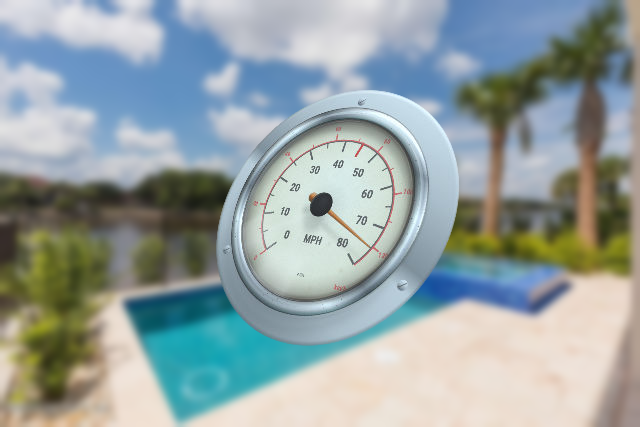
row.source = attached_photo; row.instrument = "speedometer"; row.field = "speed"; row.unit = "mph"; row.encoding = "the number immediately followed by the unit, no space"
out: 75mph
